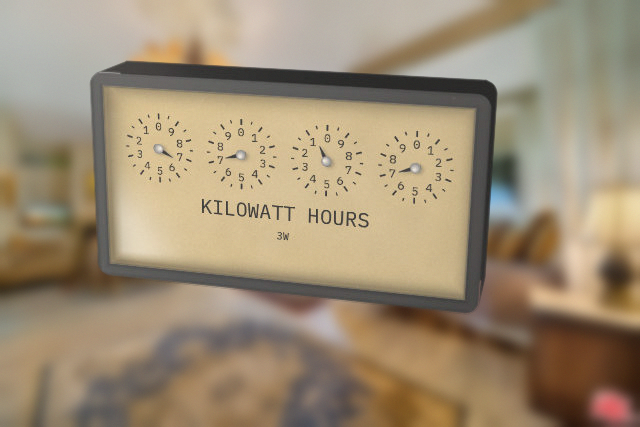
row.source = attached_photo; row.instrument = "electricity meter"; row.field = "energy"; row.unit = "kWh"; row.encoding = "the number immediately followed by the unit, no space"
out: 6707kWh
